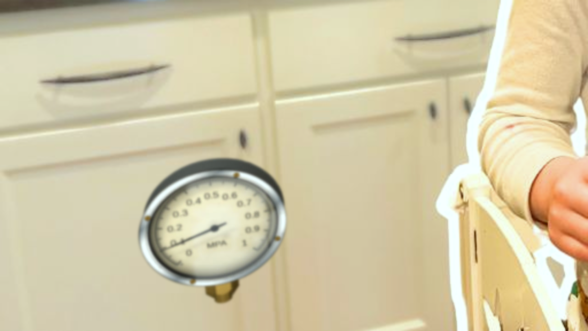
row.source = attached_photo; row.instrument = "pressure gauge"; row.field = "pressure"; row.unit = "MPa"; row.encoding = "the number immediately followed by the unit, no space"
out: 0.1MPa
